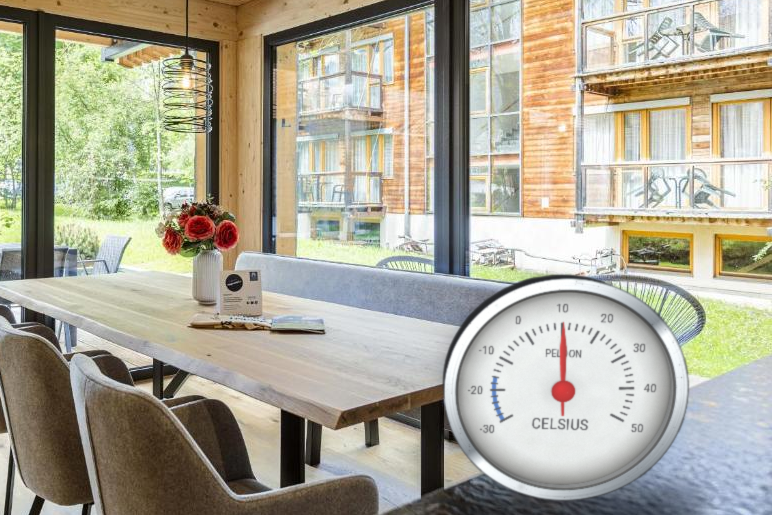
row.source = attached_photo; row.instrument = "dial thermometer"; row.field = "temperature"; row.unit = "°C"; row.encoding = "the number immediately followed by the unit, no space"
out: 10°C
